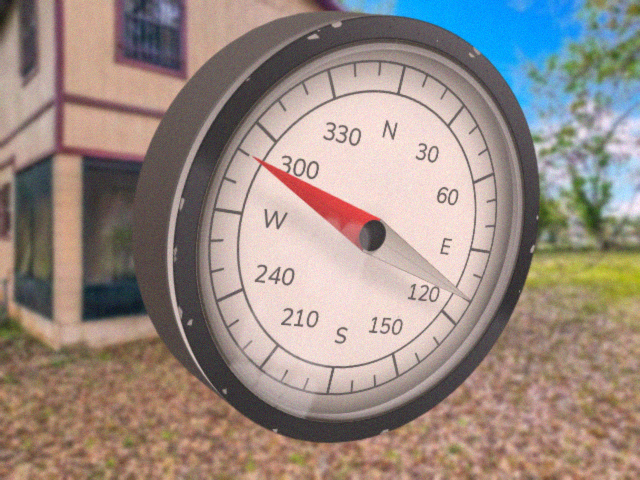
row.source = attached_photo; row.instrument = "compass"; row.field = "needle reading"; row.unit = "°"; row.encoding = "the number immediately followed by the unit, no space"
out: 290°
